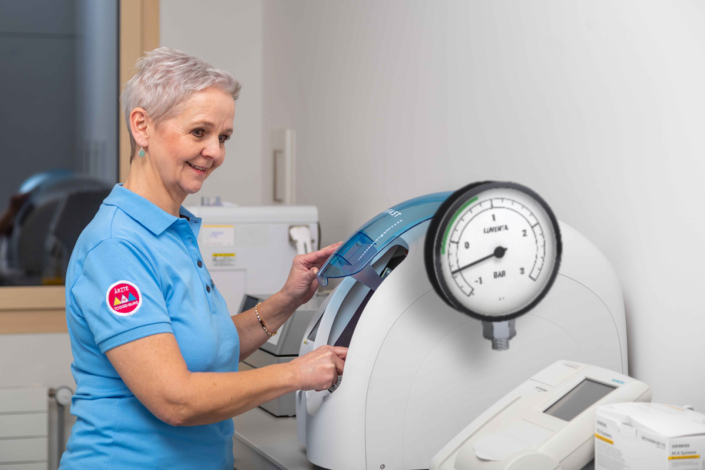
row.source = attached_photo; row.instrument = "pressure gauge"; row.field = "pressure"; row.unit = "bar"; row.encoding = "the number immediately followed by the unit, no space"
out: -0.5bar
